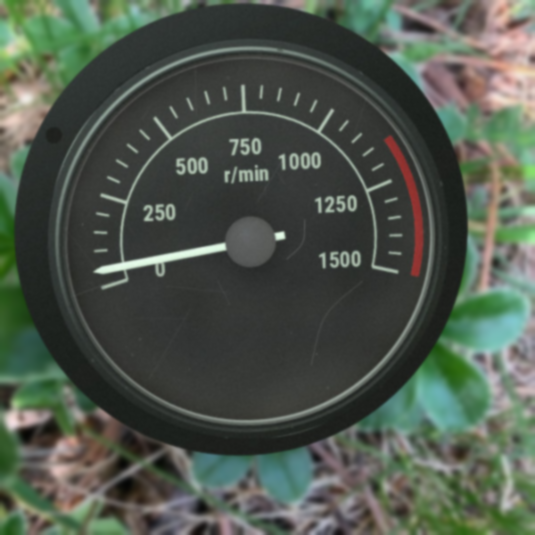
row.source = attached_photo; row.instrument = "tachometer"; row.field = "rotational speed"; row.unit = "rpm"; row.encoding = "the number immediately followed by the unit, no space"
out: 50rpm
